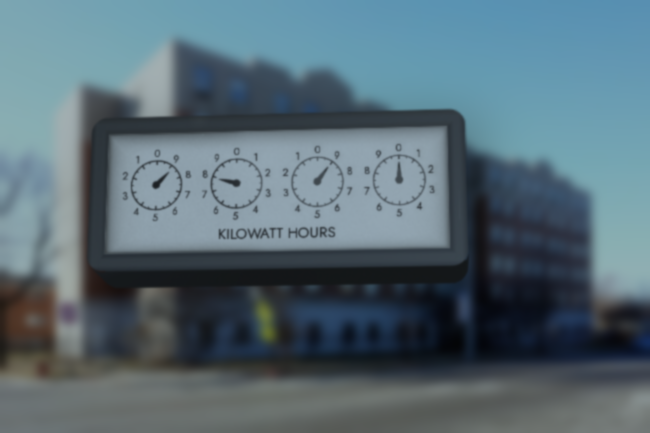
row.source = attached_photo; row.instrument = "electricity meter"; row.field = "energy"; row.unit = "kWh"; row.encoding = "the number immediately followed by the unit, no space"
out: 8790kWh
